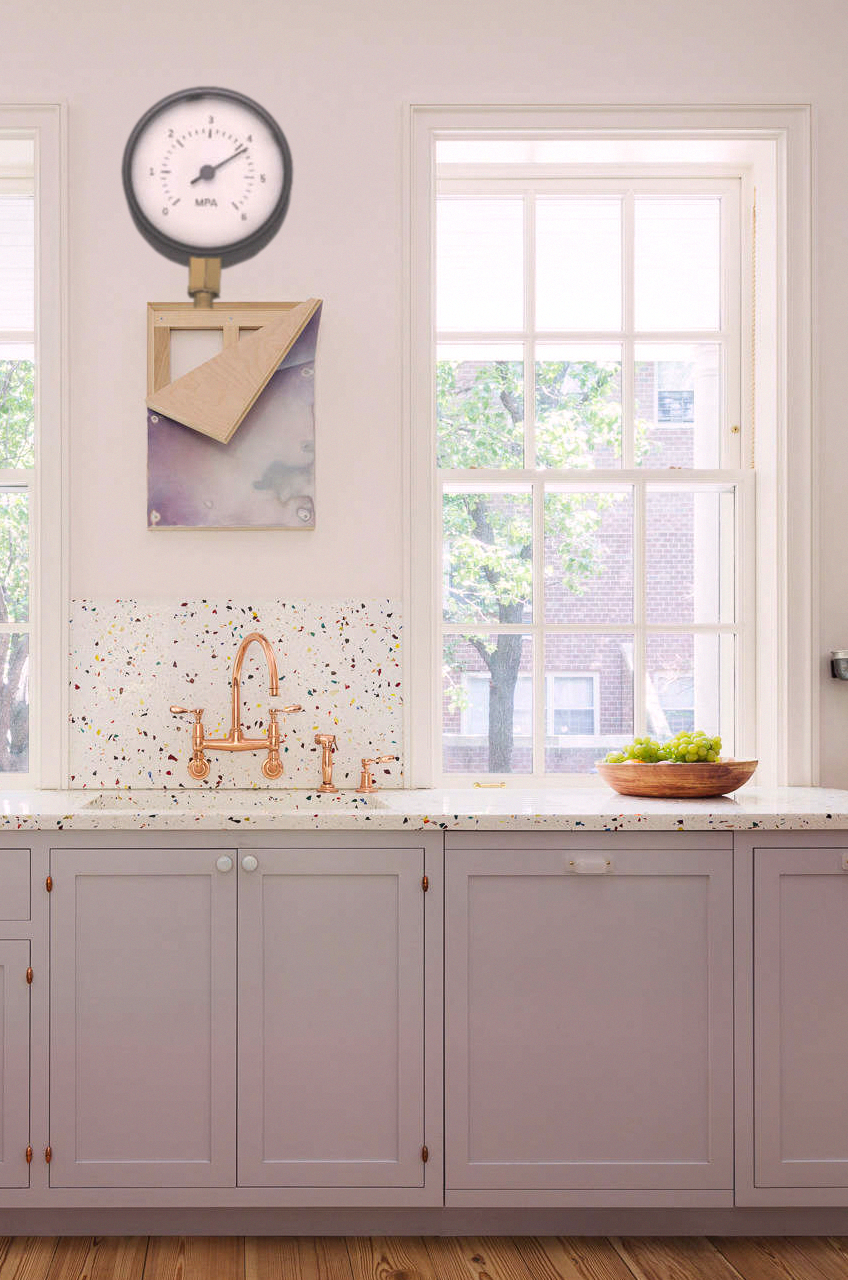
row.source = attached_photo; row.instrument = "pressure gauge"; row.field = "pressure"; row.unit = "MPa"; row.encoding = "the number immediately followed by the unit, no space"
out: 4.2MPa
